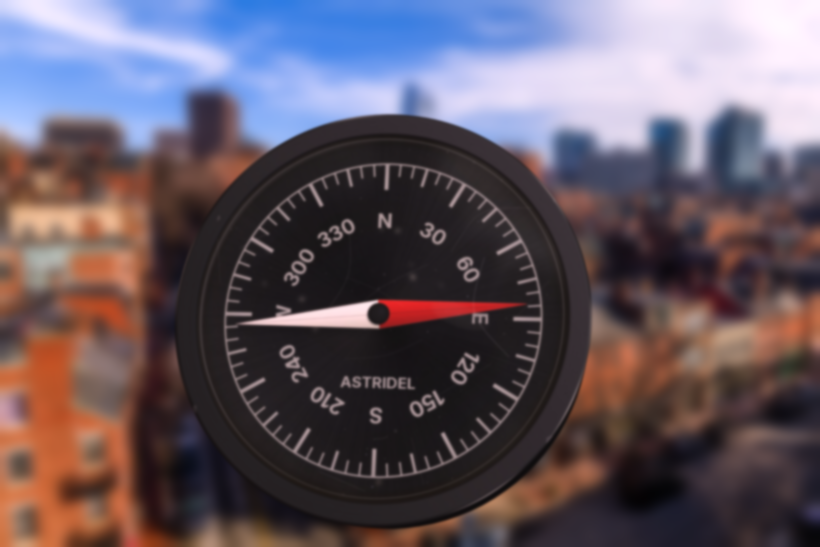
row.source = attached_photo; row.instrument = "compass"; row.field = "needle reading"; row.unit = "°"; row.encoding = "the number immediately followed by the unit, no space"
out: 85°
